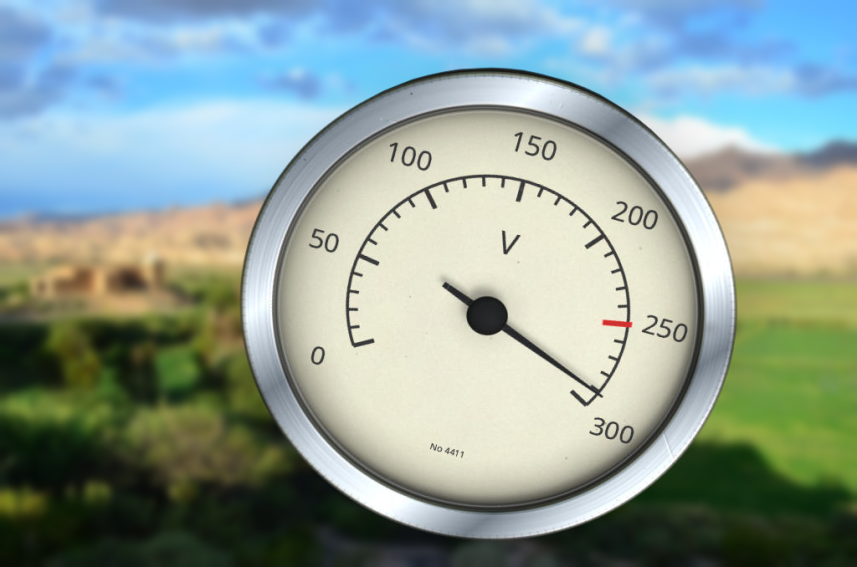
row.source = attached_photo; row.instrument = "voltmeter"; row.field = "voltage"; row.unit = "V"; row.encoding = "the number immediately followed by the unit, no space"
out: 290V
